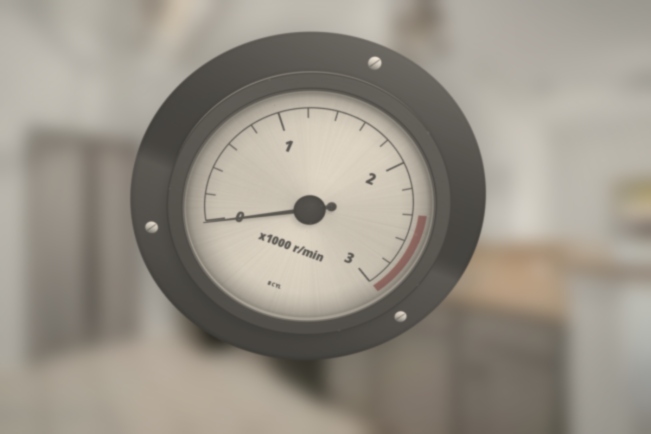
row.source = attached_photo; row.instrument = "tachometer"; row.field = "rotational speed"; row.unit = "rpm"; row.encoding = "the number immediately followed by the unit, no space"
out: 0rpm
